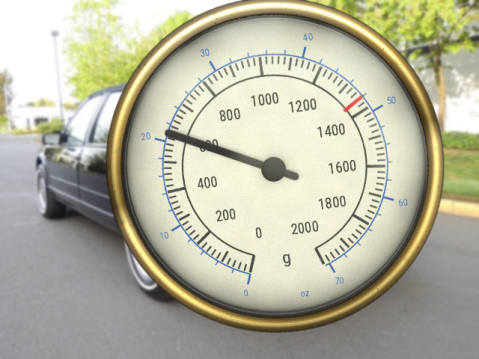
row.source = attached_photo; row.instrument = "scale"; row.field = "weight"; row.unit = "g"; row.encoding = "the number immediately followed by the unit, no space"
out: 600g
